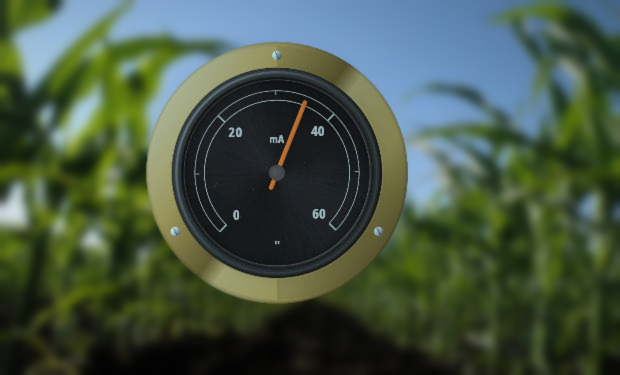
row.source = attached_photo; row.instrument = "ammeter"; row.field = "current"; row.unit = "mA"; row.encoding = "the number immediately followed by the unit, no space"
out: 35mA
